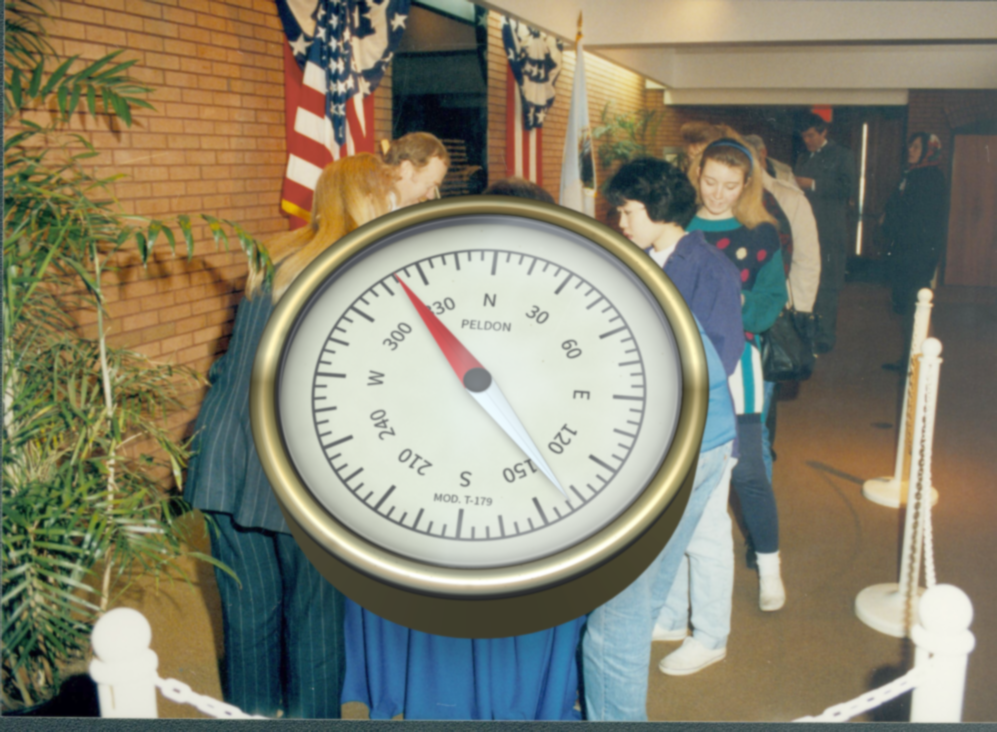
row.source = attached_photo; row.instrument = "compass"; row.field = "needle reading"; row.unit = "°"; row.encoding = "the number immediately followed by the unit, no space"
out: 320°
